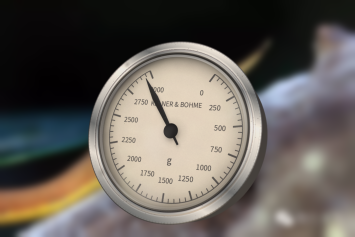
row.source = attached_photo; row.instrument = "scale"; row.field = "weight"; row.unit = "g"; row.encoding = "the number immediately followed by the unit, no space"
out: 2950g
